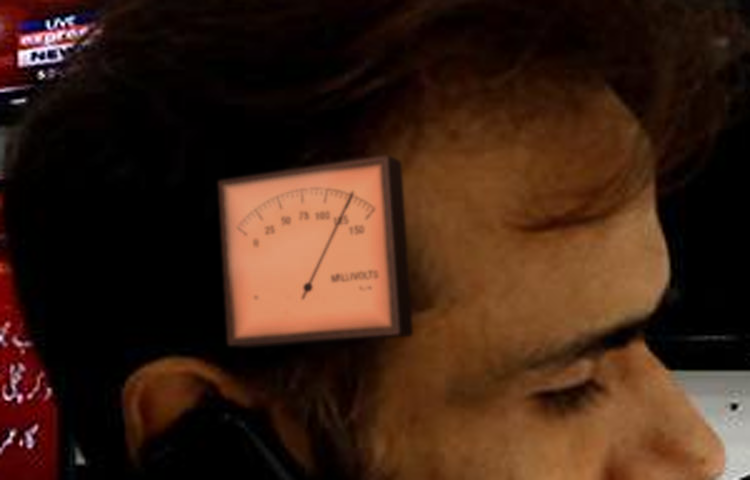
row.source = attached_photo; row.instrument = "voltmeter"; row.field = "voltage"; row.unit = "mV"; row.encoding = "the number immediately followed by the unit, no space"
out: 125mV
